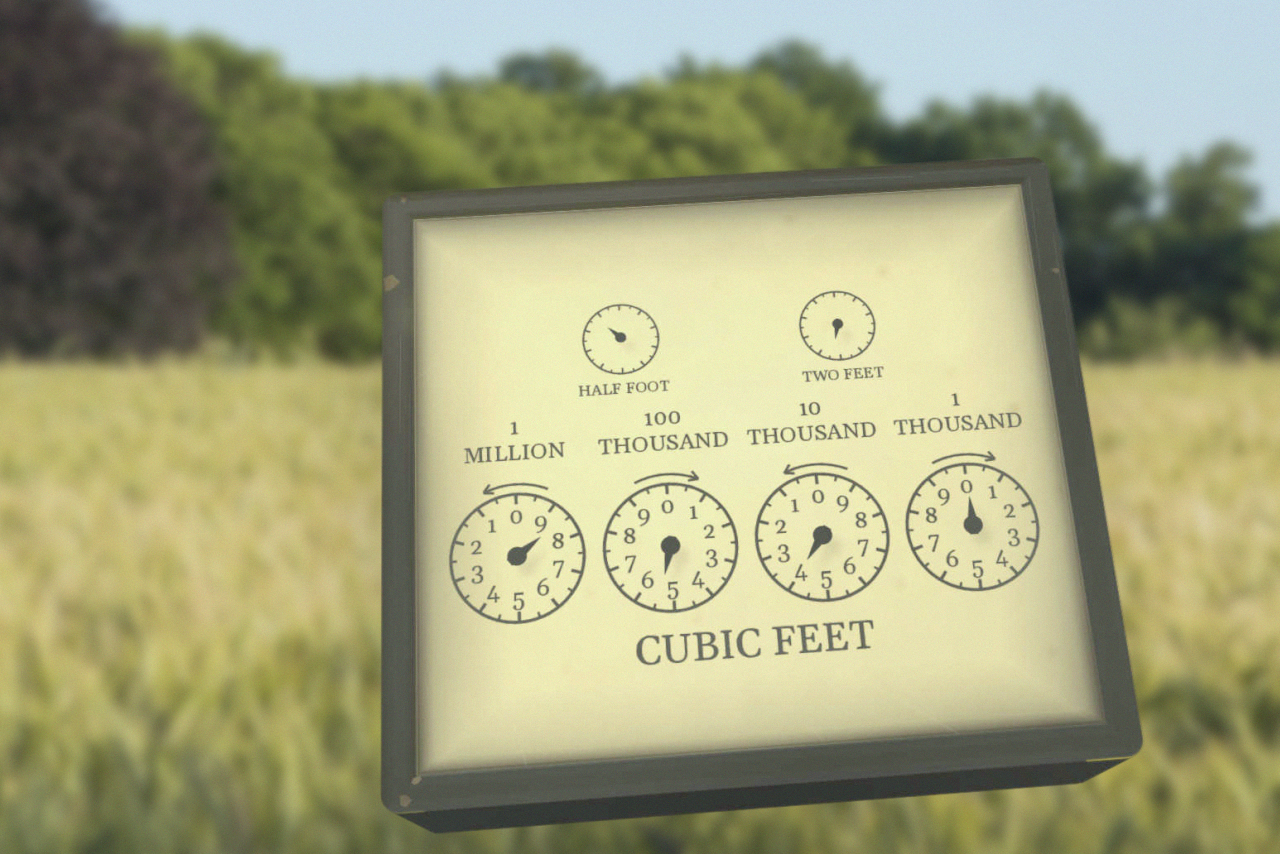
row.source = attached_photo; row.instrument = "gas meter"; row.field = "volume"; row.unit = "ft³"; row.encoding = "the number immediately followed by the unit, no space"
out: 854000ft³
